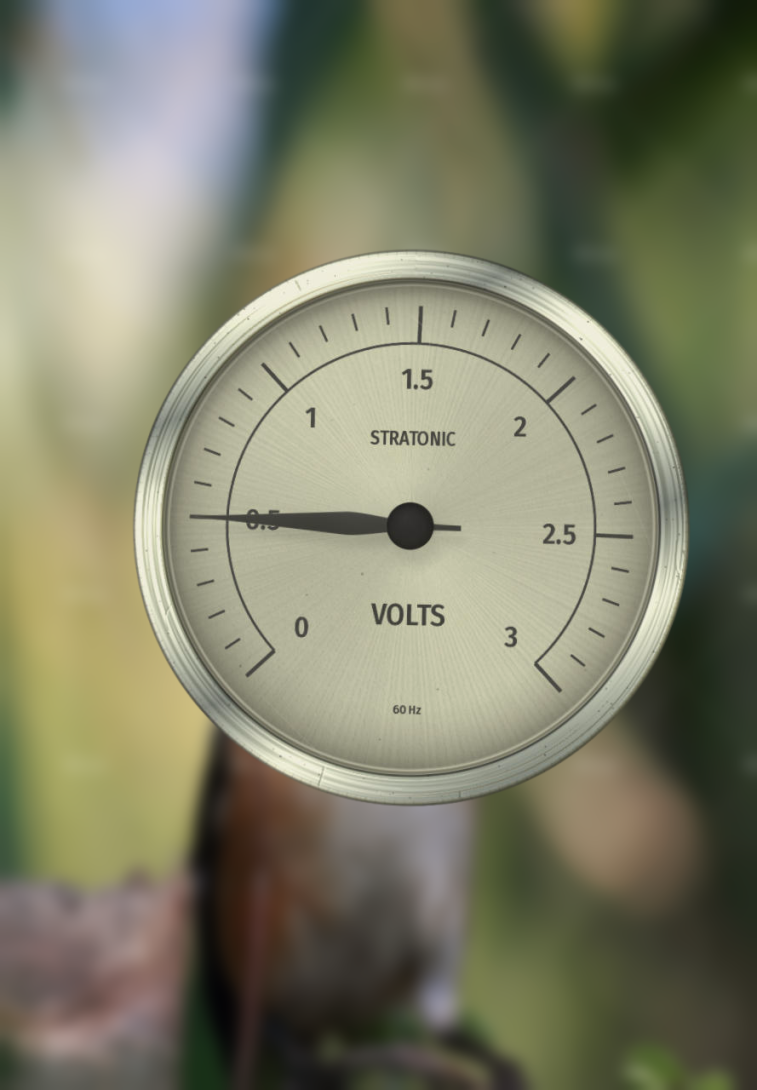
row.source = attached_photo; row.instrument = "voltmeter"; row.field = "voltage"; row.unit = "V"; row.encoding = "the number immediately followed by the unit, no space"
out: 0.5V
